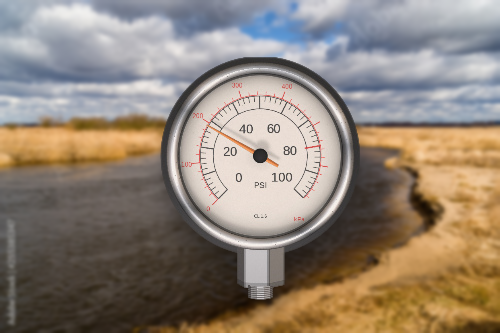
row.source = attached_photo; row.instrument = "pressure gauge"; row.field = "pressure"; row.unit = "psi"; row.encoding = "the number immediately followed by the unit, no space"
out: 28psi
